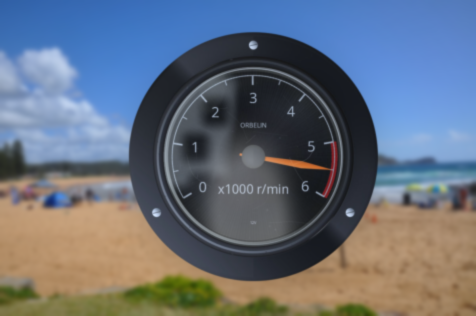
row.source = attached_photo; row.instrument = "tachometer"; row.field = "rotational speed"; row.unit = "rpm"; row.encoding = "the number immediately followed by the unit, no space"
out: 5500rpm
